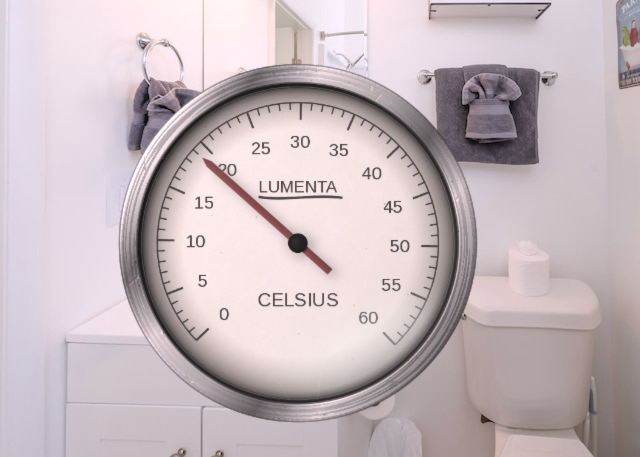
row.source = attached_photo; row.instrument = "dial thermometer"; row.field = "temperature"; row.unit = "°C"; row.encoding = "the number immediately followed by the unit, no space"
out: 19°C
